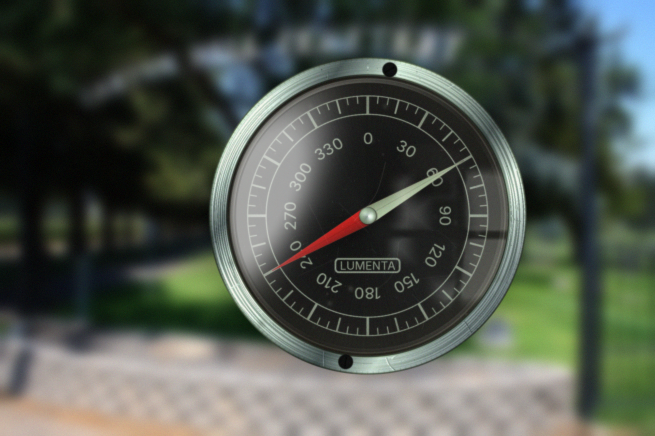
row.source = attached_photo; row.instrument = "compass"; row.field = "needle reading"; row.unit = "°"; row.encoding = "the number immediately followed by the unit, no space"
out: 240°
